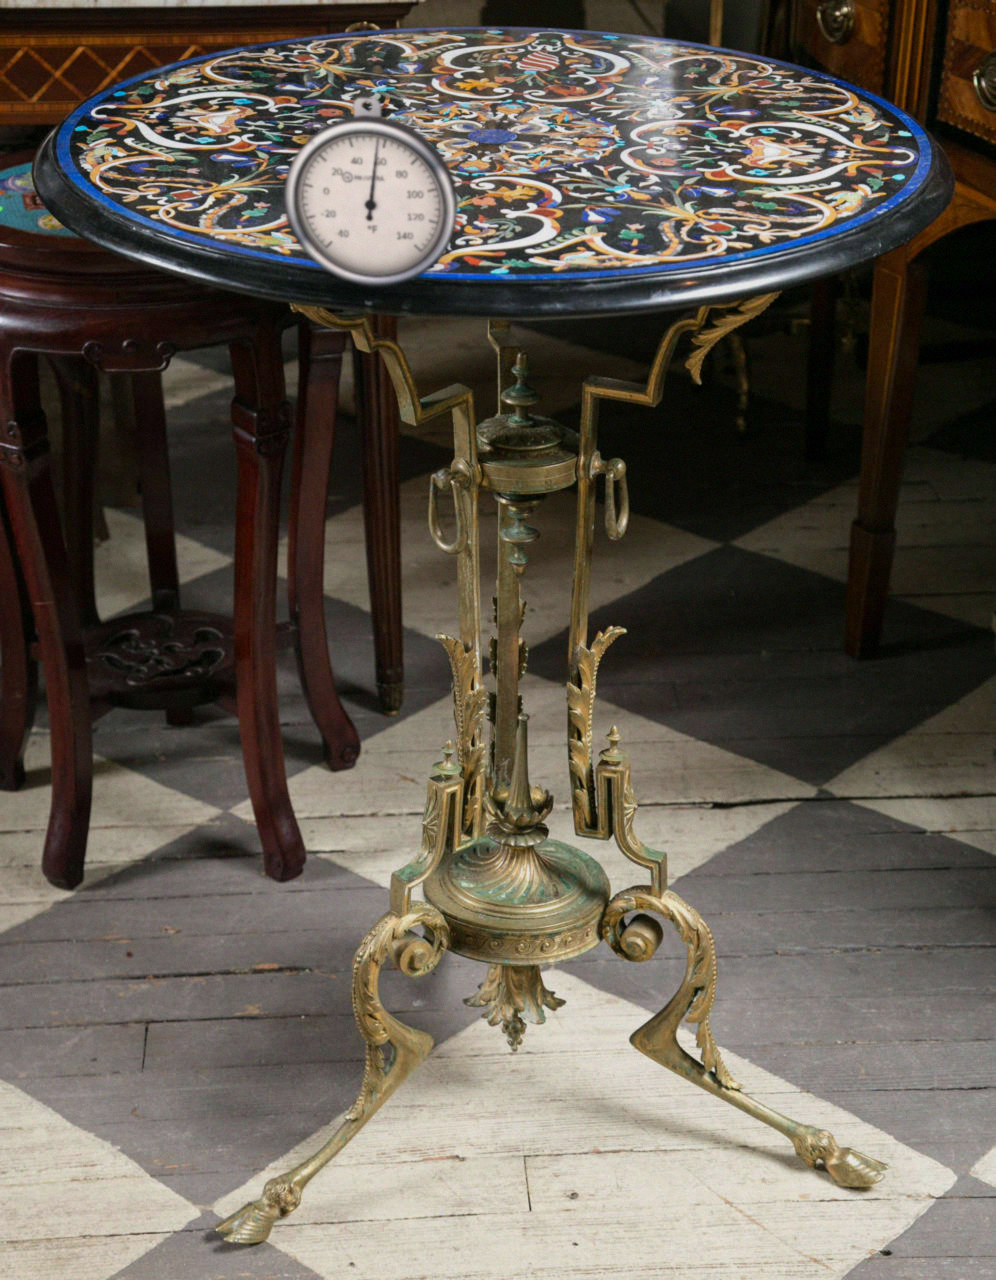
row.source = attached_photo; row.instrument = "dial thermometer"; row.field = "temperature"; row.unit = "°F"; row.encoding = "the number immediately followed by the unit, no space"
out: 56°F
